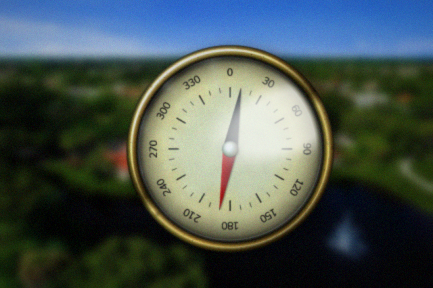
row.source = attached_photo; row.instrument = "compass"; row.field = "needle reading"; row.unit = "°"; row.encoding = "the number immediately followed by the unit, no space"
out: 190°
